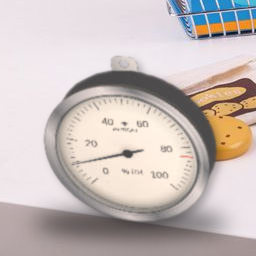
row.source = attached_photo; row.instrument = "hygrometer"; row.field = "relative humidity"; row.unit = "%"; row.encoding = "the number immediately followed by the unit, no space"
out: 10%
